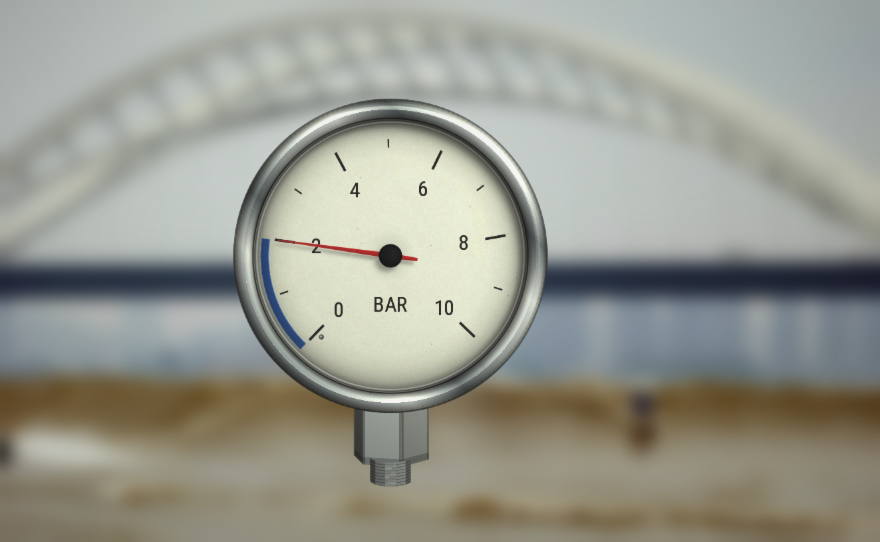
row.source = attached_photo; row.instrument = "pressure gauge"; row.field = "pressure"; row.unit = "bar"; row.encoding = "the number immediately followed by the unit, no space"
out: 2bar
